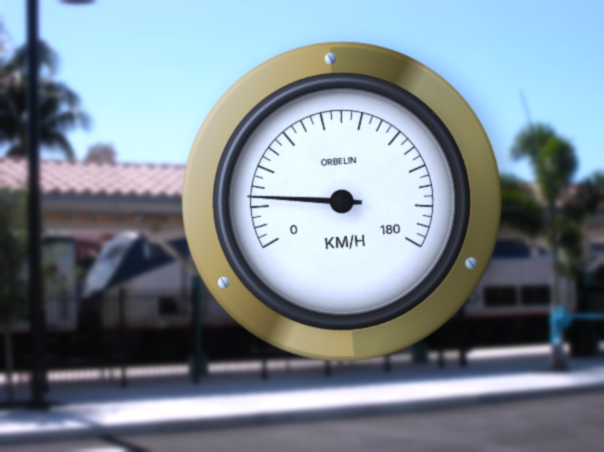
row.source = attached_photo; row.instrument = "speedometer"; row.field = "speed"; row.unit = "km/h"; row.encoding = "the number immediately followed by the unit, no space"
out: 25km/h
